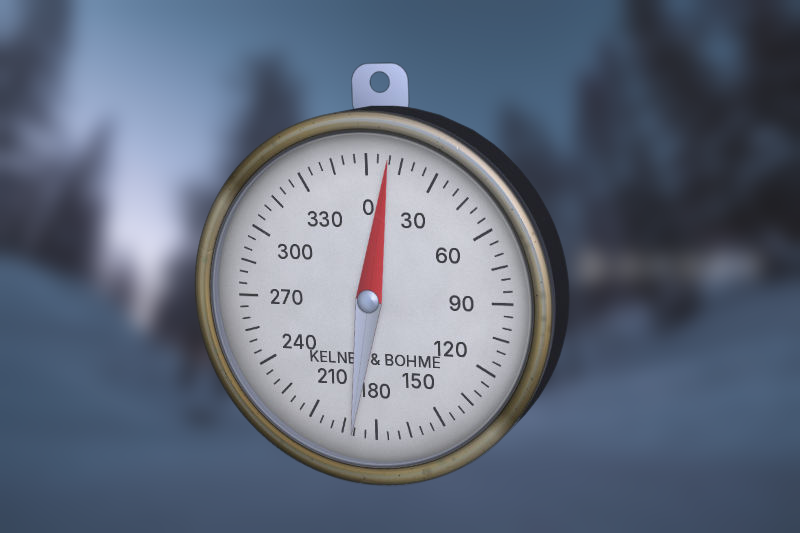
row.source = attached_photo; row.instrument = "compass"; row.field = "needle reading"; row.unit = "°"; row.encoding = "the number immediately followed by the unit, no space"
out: 10°
